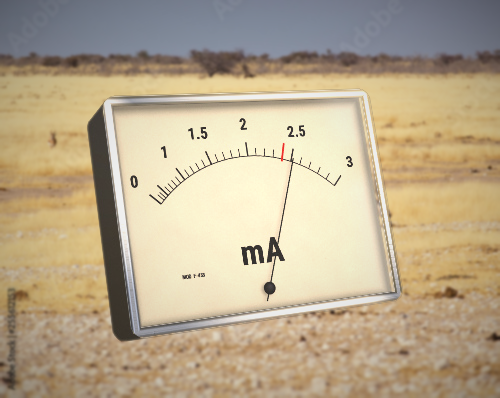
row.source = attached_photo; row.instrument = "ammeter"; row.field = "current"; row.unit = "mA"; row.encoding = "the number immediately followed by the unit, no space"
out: 2.5mA
